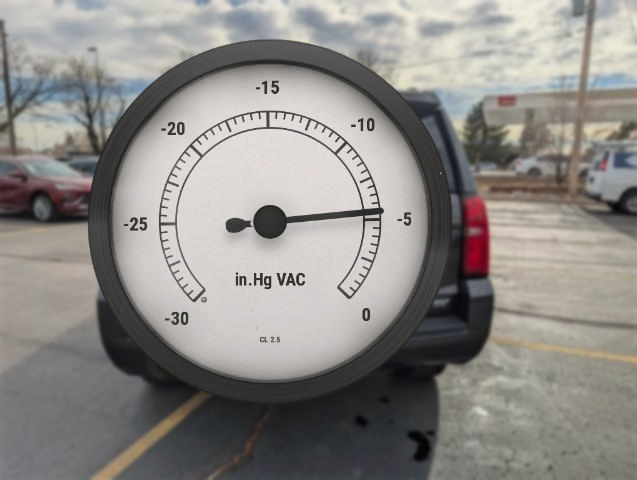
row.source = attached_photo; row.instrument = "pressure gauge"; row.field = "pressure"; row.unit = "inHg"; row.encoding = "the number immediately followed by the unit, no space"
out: -5.5inHg
